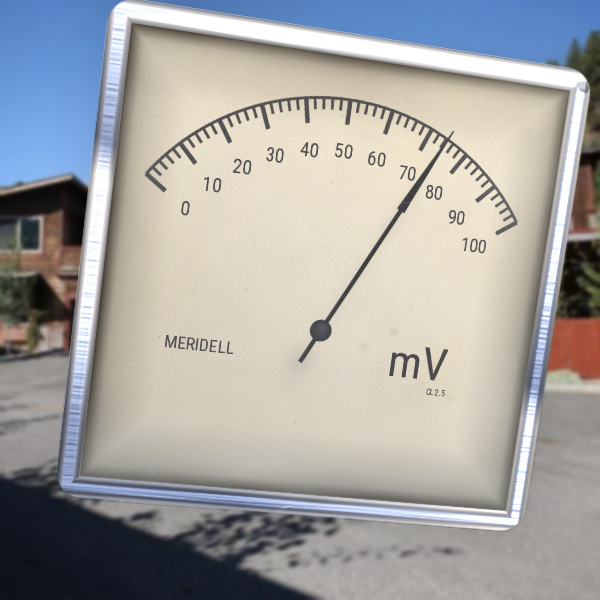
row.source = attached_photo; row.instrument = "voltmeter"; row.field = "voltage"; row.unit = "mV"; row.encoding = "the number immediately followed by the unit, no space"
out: 74mV
